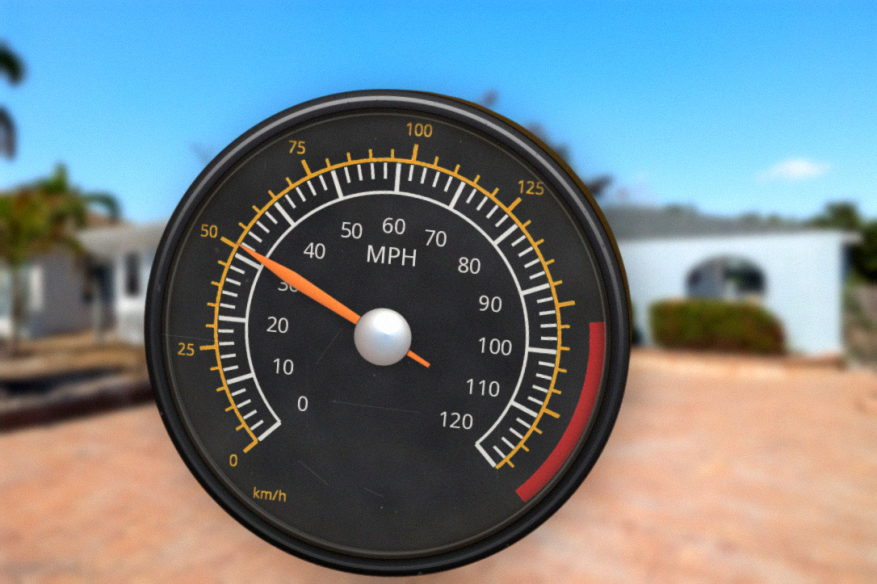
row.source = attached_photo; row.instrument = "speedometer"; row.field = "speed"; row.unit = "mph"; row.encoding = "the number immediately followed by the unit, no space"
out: 32mph
